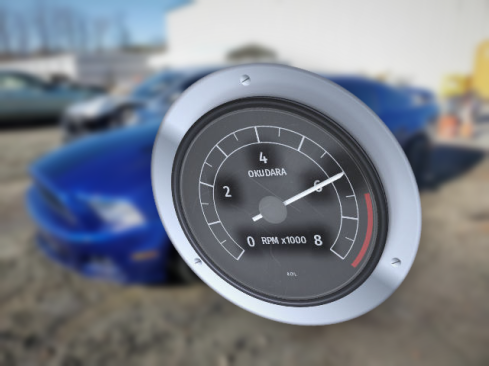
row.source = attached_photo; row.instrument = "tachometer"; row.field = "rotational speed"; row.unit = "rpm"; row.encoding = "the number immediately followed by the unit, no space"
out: 6000rpm
